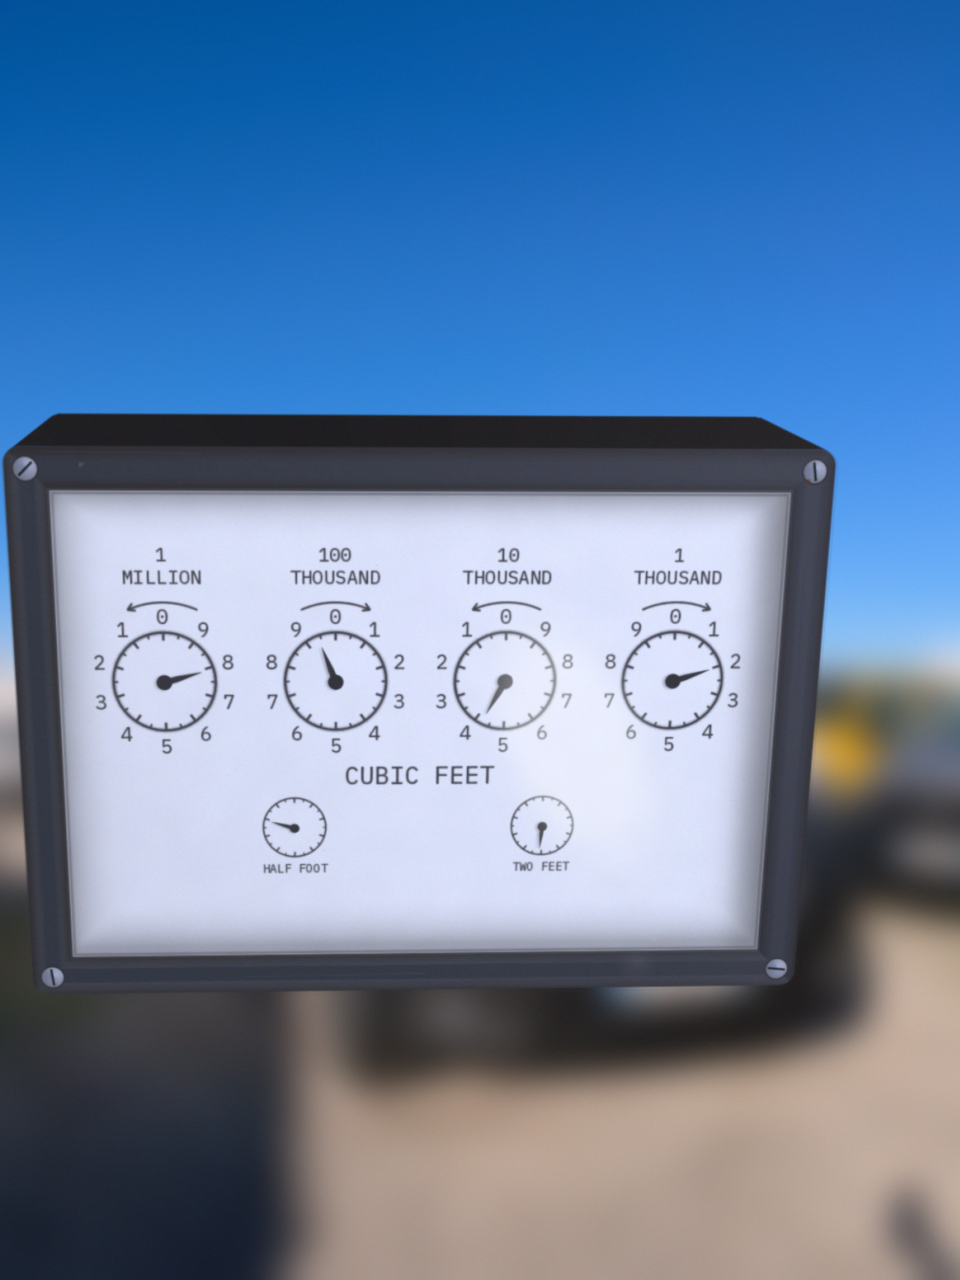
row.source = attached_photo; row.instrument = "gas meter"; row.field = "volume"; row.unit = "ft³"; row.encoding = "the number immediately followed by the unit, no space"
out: 794200ft³
